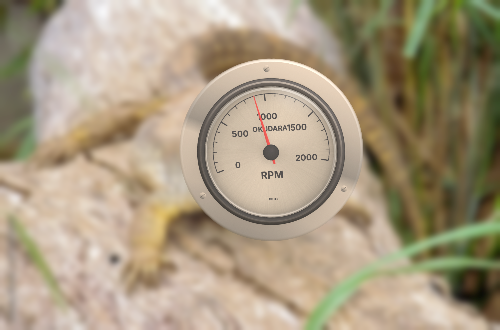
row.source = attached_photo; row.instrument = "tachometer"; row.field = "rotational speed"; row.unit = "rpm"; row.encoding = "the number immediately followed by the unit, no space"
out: 900rpm
